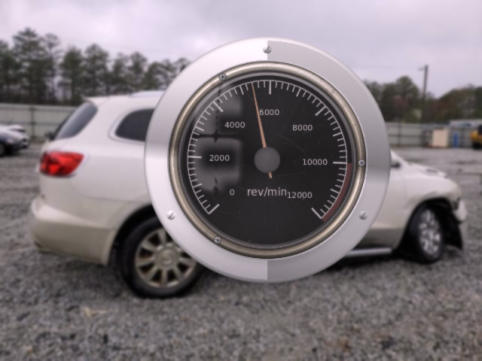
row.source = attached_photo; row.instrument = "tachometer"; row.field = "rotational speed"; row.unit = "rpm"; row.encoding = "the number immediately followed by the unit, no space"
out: 5400rpm
